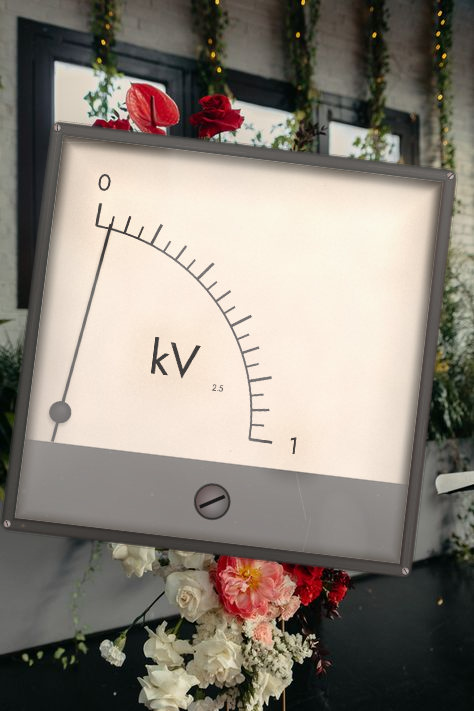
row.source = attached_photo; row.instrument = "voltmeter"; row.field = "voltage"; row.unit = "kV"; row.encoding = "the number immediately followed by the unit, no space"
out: 0.05kV
